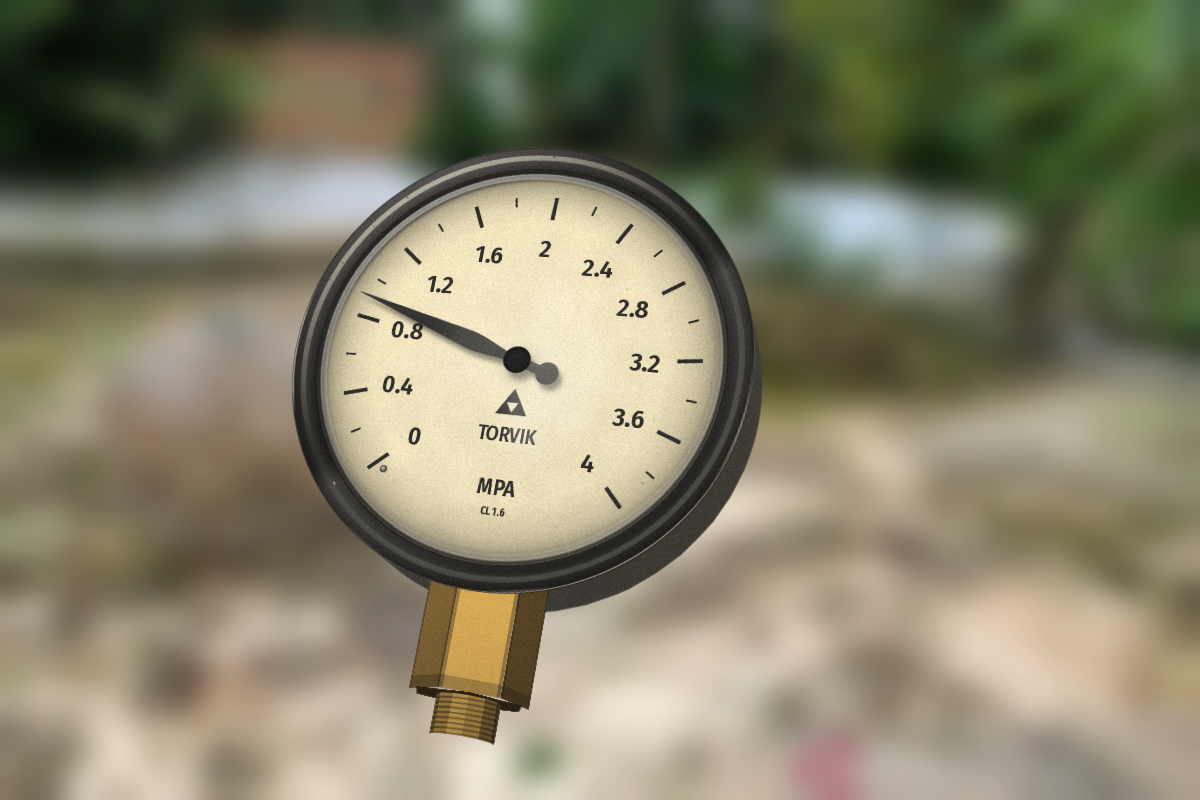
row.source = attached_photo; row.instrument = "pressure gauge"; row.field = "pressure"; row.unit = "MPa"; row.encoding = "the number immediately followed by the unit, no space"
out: 0.9MPa
